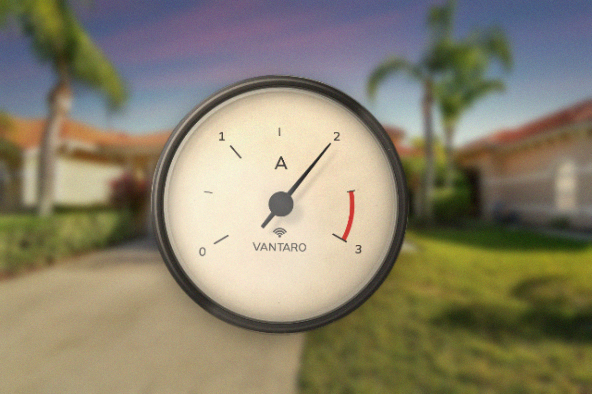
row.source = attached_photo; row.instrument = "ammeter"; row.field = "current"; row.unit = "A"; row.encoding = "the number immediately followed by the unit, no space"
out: 2A
